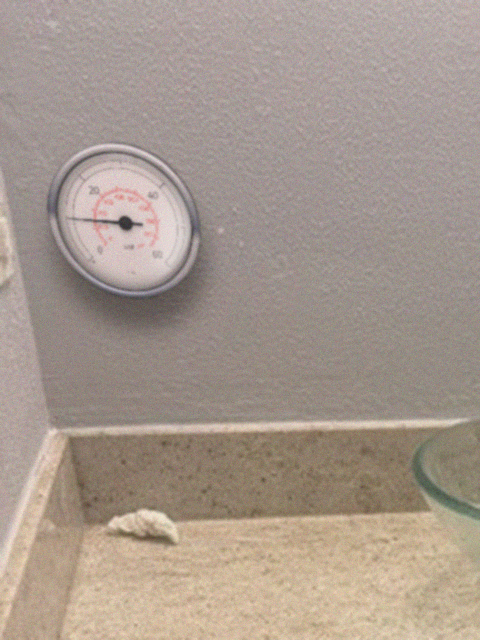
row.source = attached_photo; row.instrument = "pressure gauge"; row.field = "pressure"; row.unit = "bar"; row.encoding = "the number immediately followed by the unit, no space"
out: 10bar
